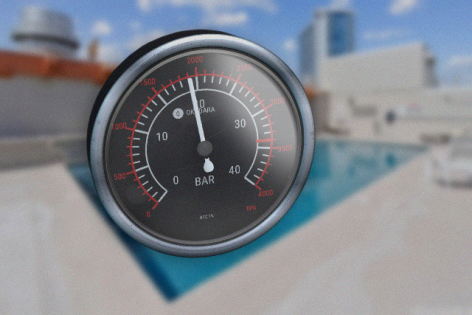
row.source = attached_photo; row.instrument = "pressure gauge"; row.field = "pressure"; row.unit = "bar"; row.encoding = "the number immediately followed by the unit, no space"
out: 19bar
